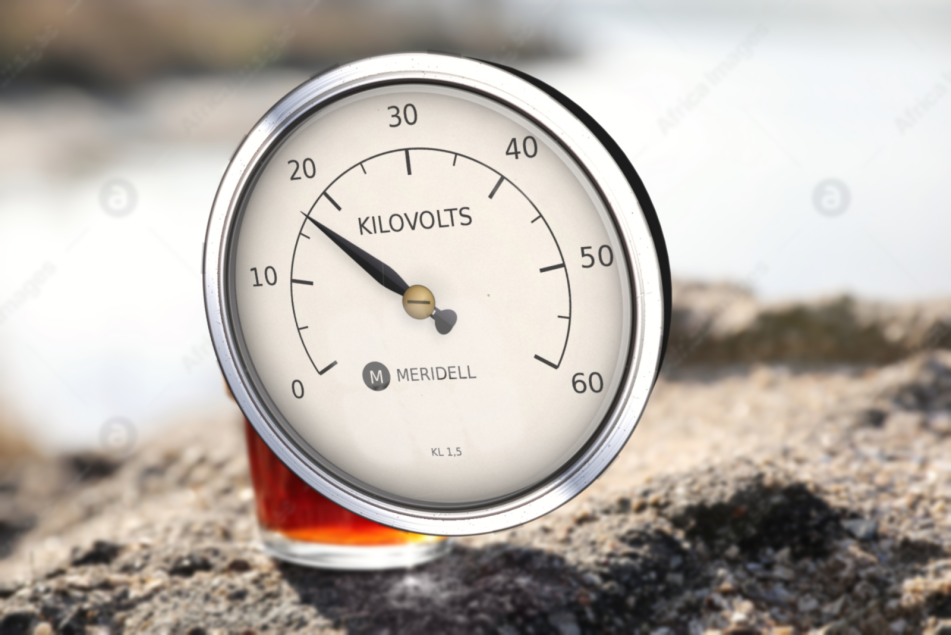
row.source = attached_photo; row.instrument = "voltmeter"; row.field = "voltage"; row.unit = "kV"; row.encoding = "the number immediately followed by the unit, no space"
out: 17.5kV
